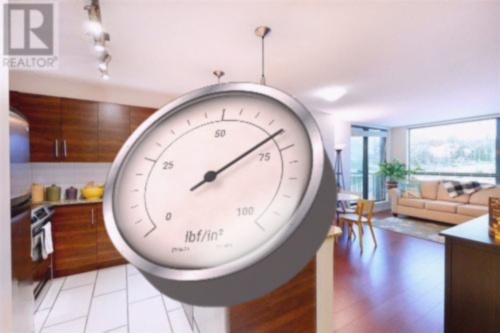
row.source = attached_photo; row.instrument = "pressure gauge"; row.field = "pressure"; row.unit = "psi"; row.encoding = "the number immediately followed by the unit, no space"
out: 70psi
